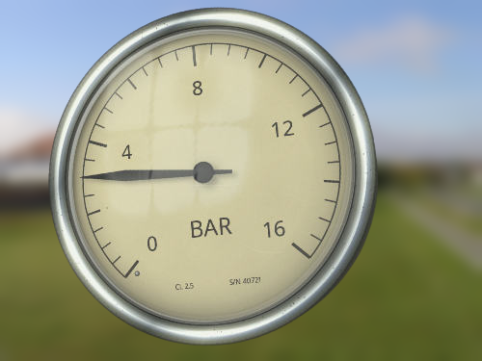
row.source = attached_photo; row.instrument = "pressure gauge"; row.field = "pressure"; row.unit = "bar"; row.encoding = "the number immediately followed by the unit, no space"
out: 3bar
